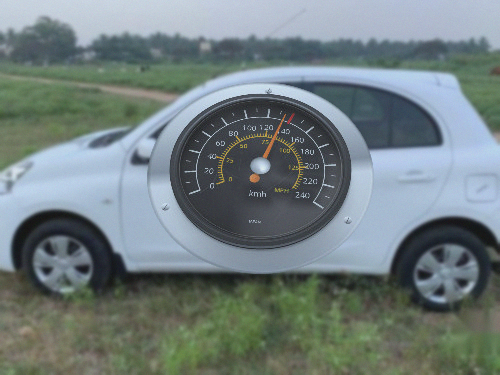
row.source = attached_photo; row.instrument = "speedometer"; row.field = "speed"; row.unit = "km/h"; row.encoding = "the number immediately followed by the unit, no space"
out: 135km/h
